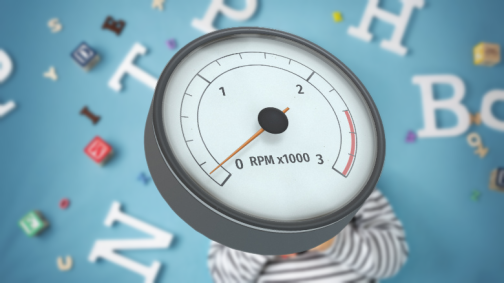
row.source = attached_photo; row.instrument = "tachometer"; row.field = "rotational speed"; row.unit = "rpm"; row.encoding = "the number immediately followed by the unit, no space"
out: 100rpm
